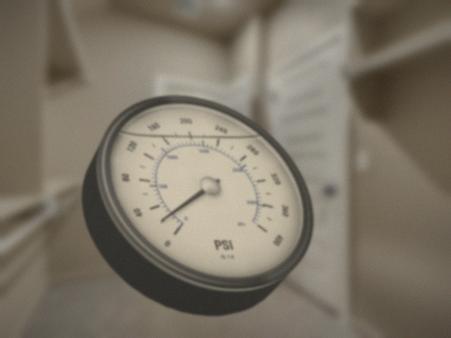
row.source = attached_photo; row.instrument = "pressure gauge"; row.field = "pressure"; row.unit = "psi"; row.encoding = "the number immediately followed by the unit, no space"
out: 20psi
